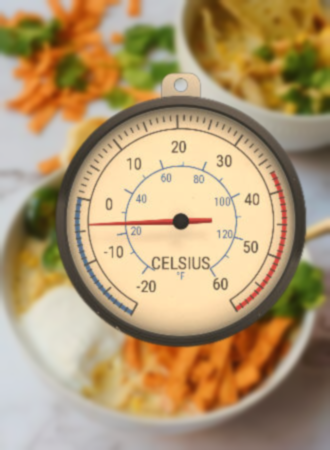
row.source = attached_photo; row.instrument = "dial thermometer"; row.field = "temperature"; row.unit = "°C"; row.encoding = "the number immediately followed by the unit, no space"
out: -4°C
